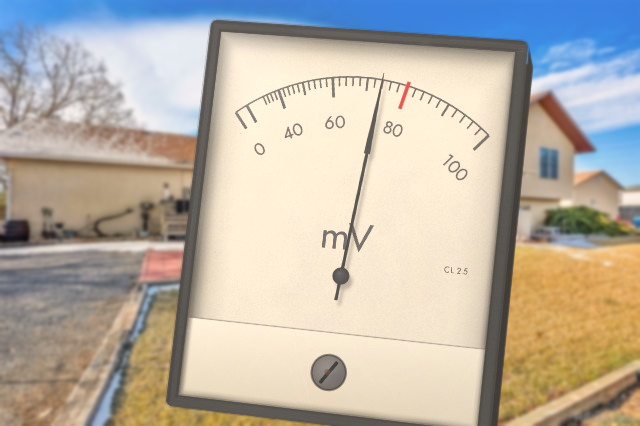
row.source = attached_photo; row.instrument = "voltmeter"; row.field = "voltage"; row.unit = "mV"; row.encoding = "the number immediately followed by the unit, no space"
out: 74mV
